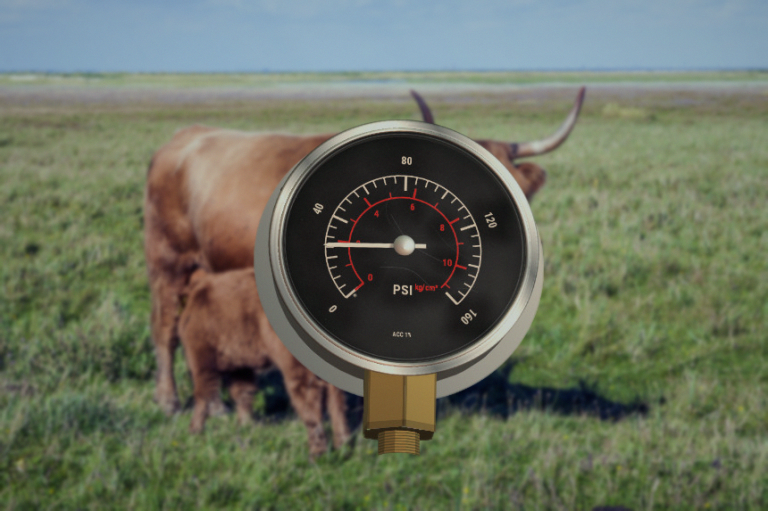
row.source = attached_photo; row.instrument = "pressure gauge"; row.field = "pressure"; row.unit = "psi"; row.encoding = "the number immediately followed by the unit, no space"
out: 25psi
